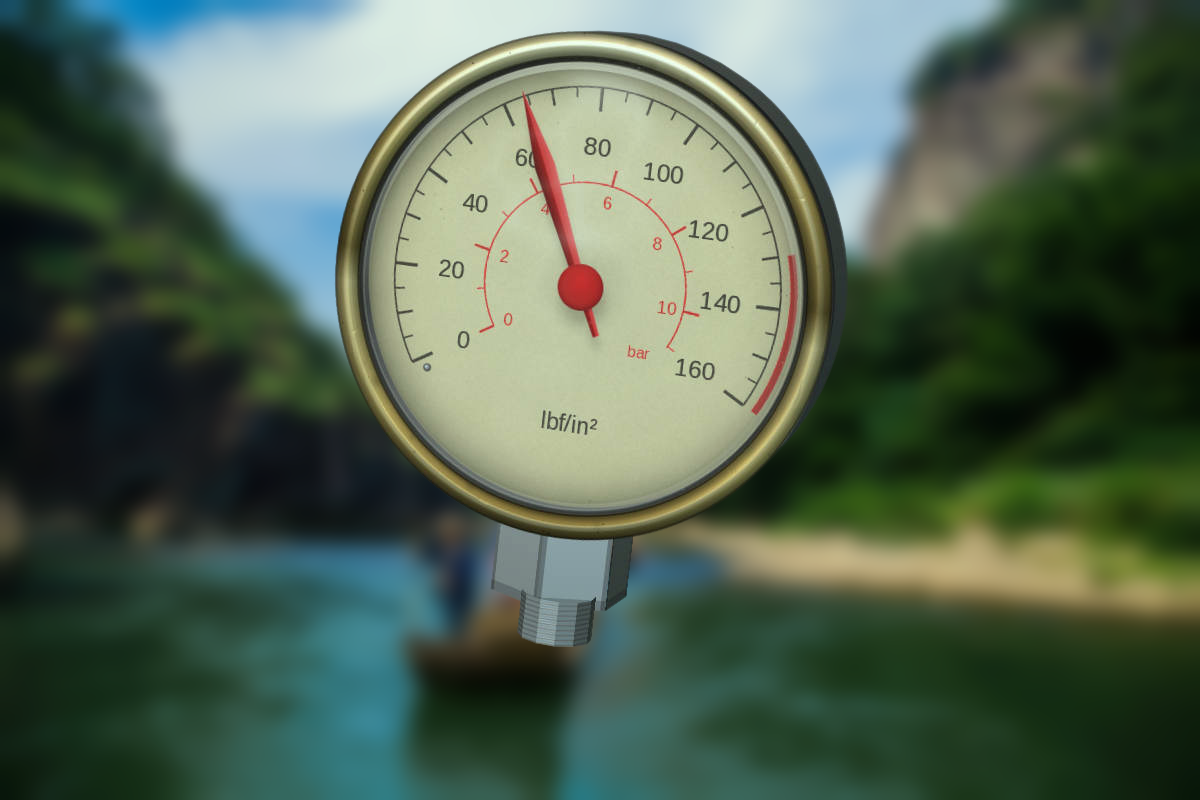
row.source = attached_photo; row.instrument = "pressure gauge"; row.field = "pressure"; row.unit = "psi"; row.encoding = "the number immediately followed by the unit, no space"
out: 65psi
